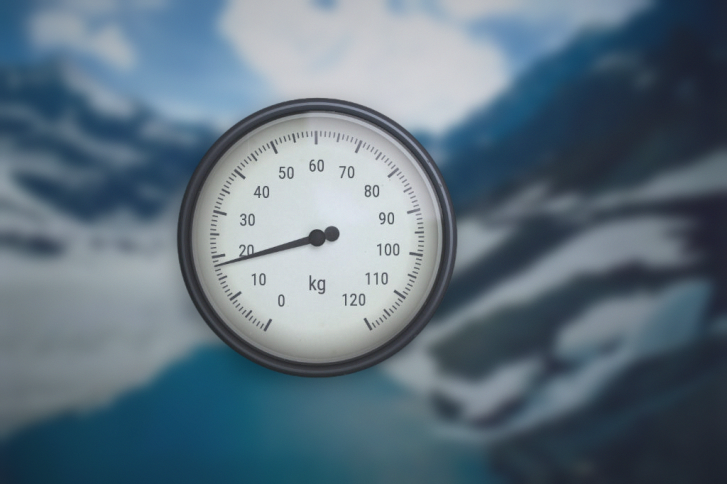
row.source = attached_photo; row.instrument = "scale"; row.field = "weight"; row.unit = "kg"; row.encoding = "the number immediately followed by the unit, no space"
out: 18kg
